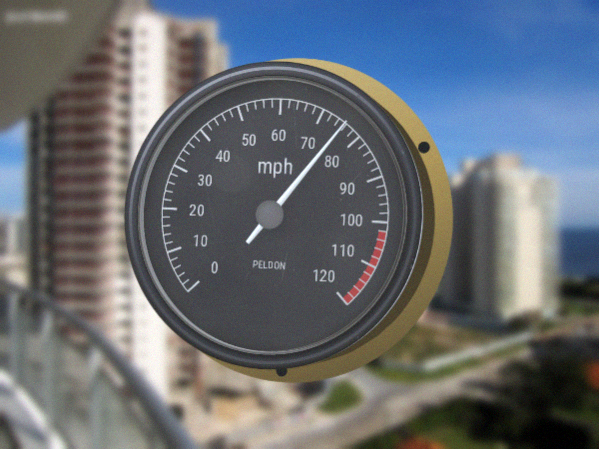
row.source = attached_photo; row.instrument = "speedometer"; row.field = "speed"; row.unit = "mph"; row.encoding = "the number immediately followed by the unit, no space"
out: 76mph
